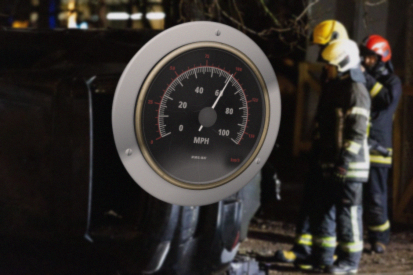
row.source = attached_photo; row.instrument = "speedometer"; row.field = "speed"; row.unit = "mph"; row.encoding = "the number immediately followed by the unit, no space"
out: 60mph
